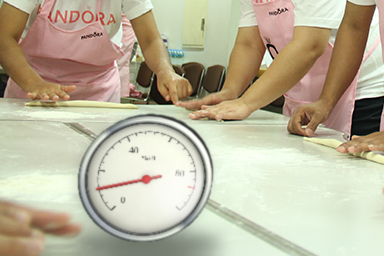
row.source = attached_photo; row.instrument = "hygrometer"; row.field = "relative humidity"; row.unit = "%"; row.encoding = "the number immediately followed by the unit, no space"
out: 12%
